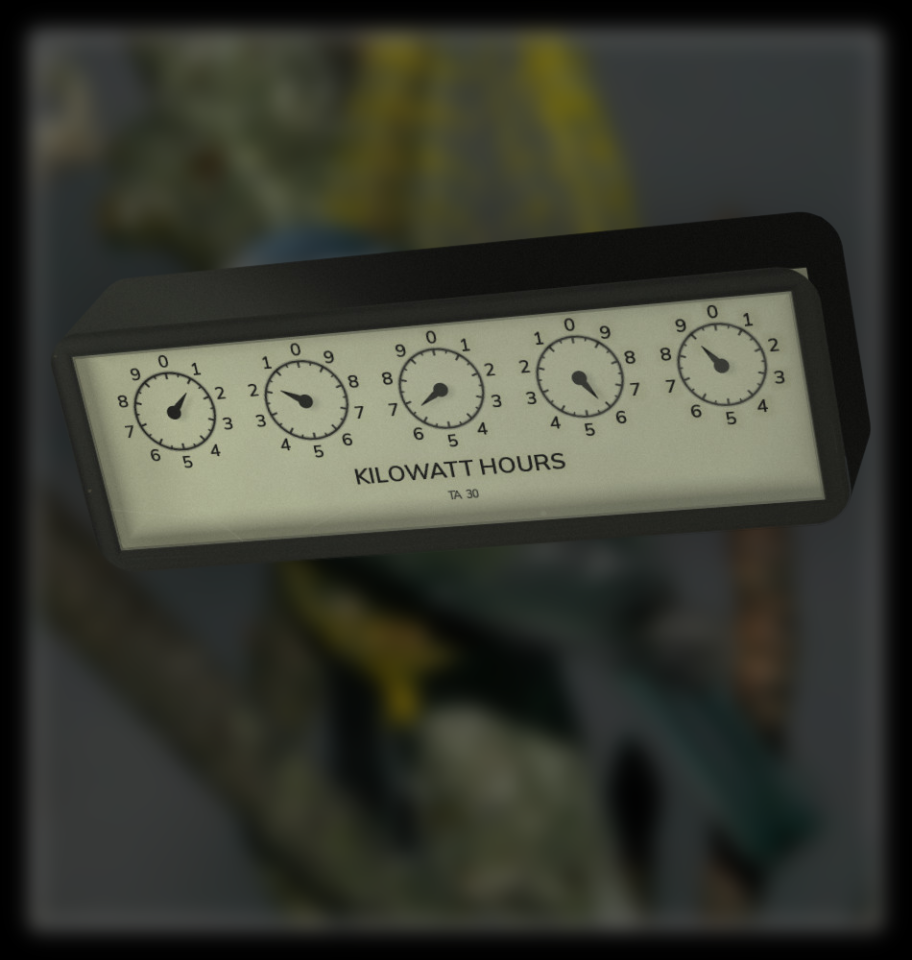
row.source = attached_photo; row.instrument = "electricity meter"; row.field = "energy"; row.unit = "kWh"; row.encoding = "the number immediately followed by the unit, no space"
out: 11659kWh
